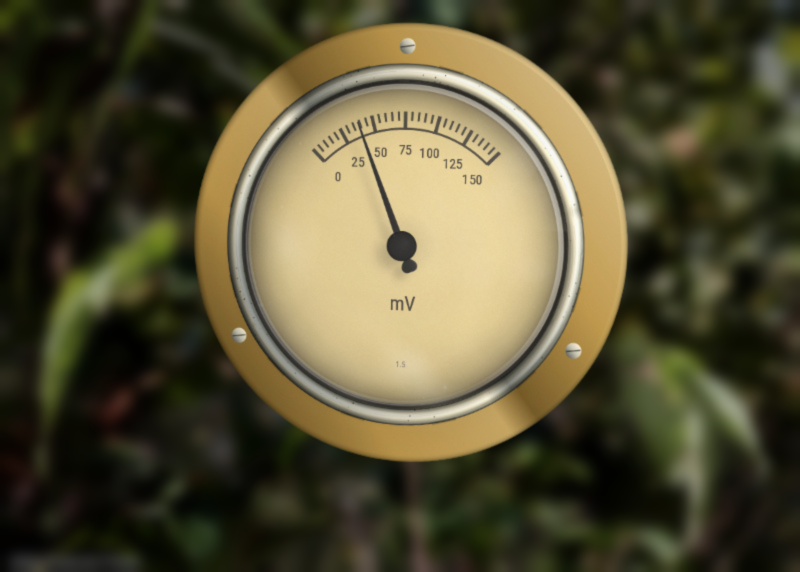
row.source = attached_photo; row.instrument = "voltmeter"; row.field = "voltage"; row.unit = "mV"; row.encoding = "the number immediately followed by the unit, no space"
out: 40mV
